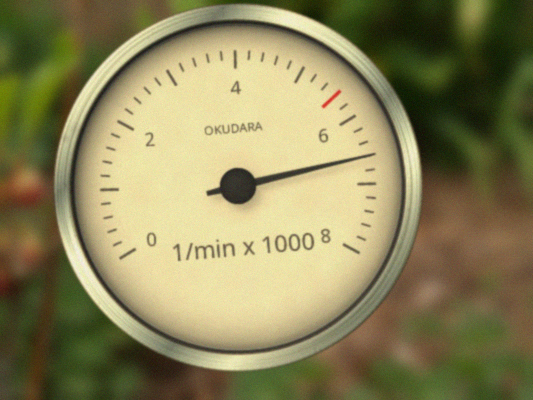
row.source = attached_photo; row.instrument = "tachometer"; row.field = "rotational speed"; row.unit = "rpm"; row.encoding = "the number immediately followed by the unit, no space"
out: 6600rpm
